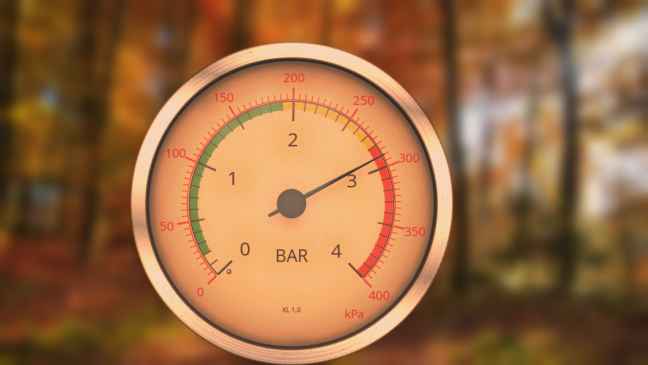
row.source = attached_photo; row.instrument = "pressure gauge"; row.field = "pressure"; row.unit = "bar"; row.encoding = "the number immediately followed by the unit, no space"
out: 2.9bar
